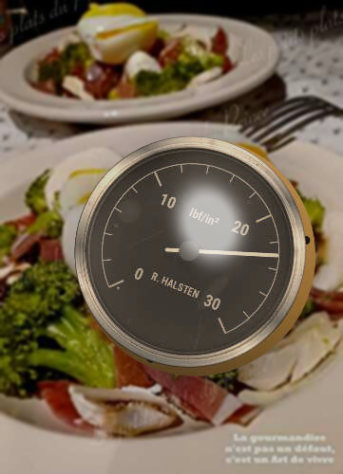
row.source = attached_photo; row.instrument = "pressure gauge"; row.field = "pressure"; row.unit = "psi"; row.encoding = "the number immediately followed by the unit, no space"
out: 23psi
